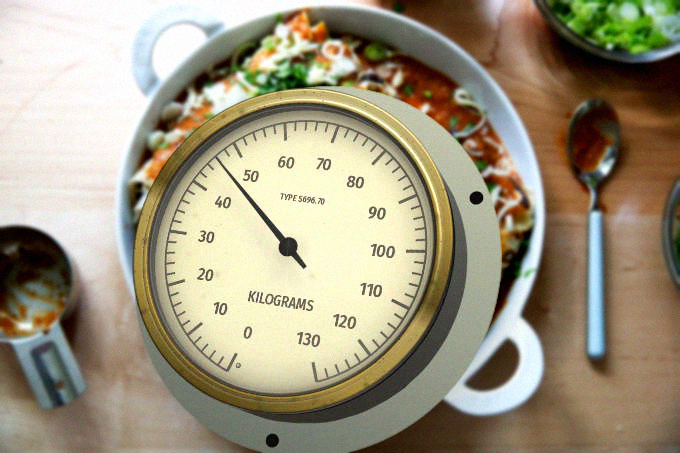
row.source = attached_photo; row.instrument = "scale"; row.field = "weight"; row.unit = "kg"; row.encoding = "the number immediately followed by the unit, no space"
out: 46kg
